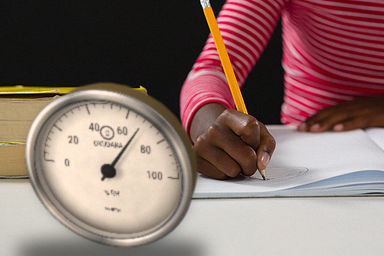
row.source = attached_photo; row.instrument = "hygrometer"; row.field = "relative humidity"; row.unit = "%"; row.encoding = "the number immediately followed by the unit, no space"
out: 68%
